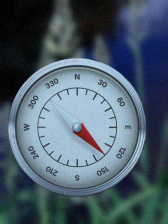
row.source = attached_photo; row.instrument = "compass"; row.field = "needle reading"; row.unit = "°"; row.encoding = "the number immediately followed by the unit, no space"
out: 135°
